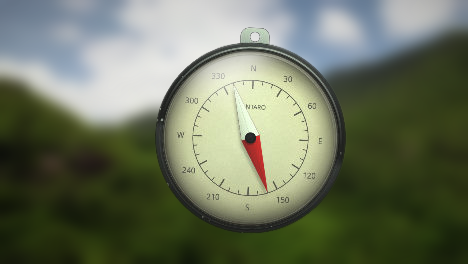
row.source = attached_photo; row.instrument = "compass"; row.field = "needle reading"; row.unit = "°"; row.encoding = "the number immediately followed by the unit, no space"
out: 160°
